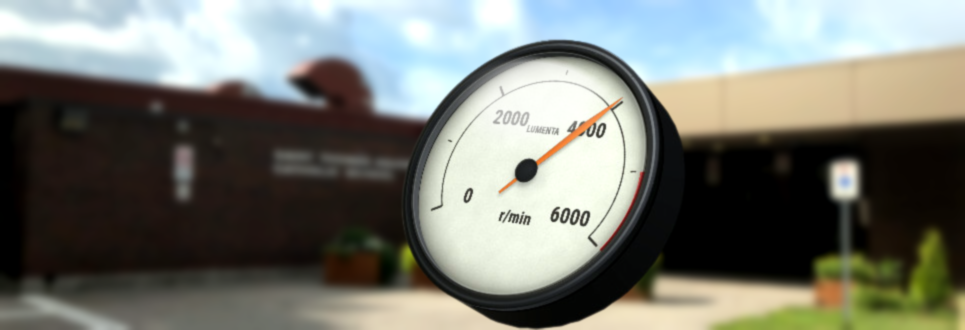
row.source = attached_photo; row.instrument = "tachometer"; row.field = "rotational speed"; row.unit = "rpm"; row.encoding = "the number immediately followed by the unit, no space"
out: 4000rpm
